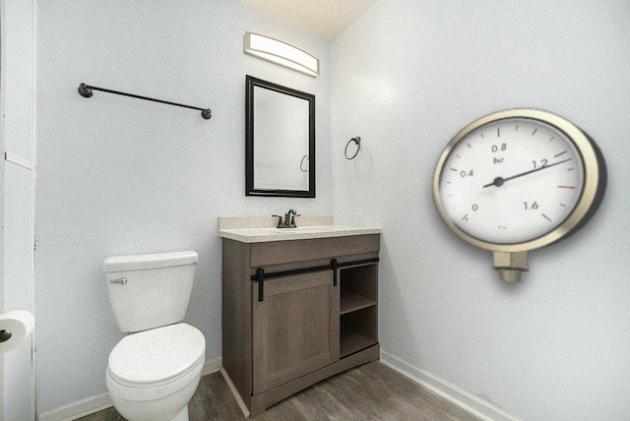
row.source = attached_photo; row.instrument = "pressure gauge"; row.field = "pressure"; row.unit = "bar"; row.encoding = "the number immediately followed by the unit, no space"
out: 1.25bar
